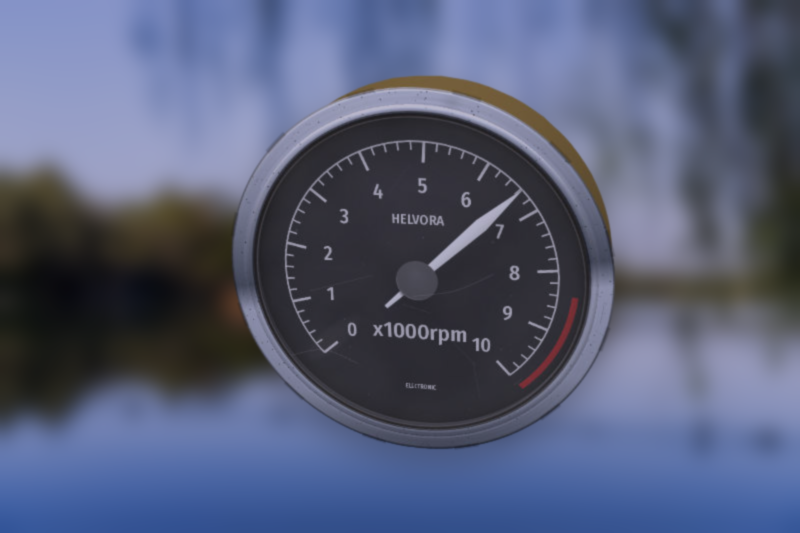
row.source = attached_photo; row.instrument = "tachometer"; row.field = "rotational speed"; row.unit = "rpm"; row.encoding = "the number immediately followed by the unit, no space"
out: 6600rpm
